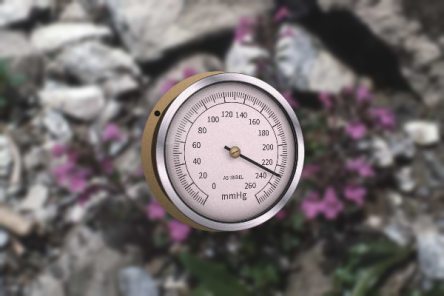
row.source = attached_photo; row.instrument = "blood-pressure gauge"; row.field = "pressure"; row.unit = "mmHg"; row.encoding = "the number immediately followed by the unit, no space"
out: 230mmHg
